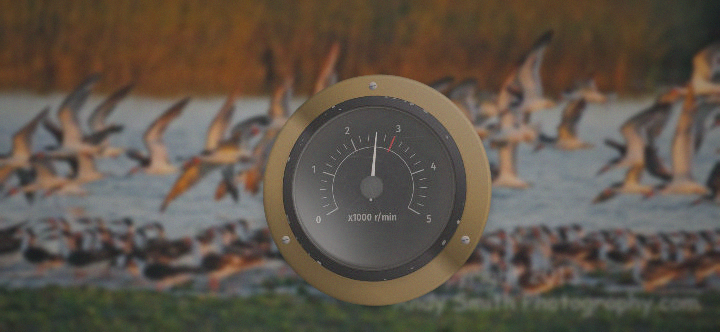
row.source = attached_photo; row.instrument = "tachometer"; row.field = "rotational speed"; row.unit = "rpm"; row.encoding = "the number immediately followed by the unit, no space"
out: 2600rpm
